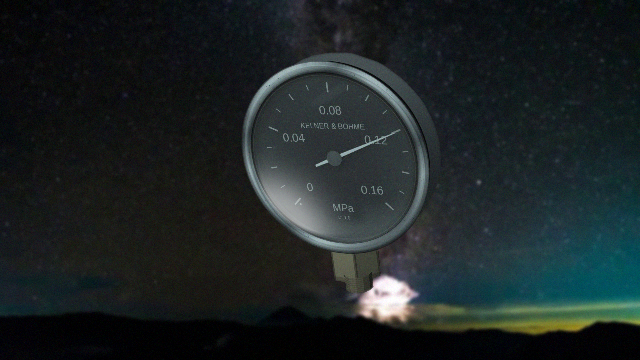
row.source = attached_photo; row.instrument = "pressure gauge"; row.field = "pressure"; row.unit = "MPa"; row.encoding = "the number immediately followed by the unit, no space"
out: 0.12MPa
